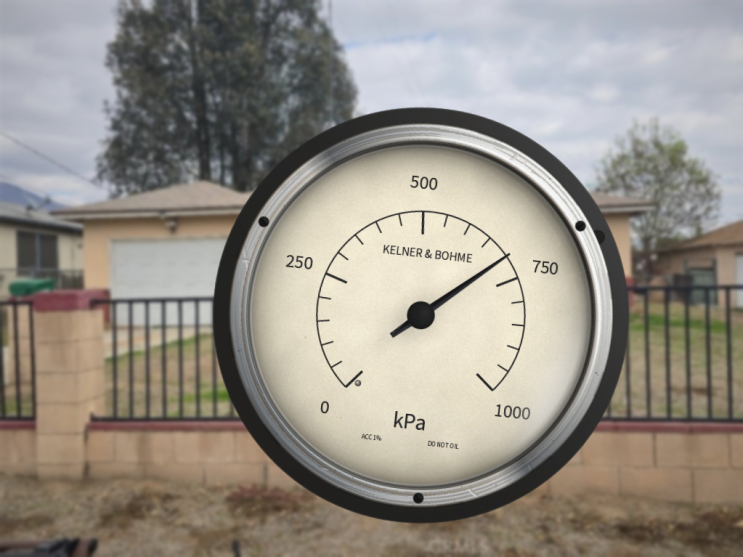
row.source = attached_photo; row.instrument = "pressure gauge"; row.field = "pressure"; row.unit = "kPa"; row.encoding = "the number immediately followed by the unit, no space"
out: 700kPa
